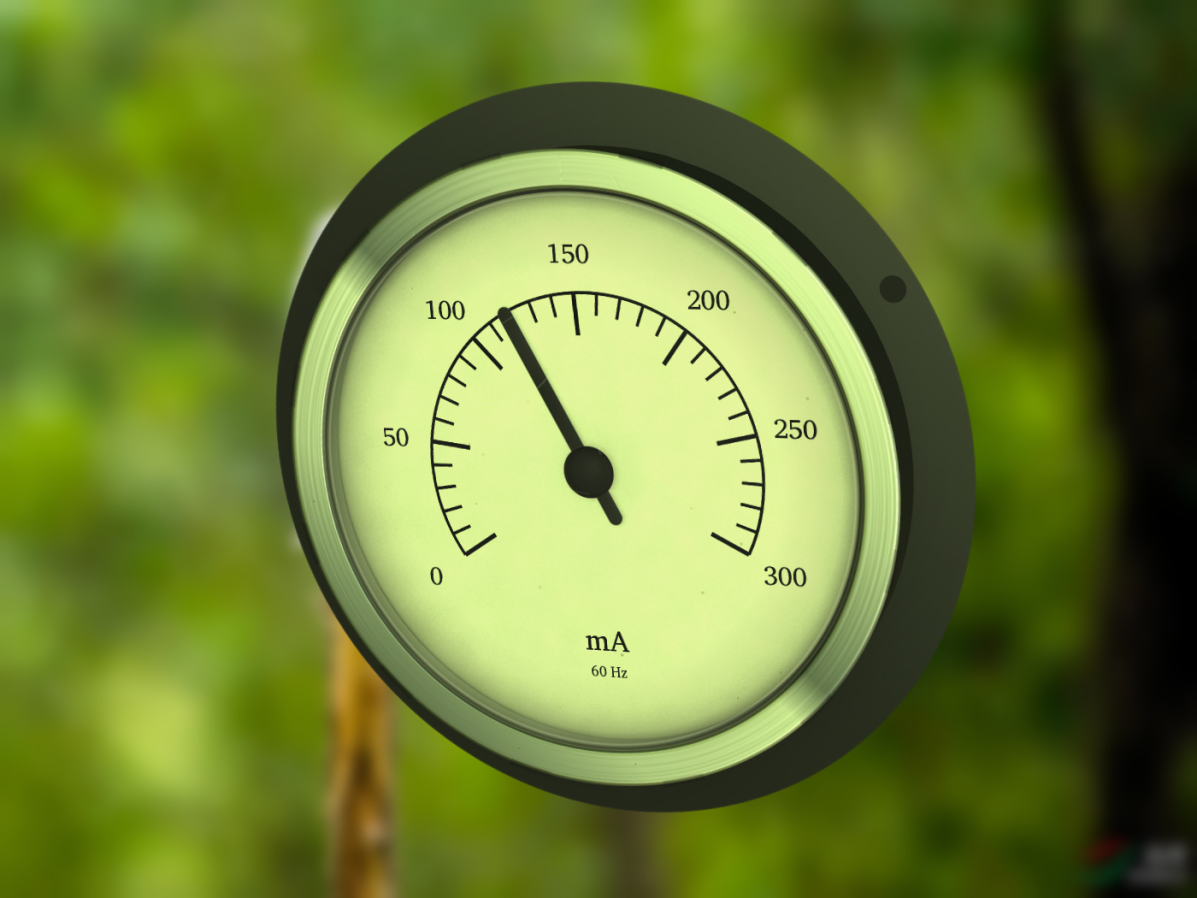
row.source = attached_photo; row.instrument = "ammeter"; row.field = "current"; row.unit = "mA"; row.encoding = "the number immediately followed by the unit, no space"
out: 120mA
